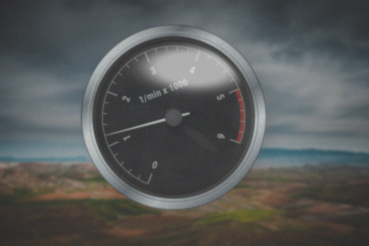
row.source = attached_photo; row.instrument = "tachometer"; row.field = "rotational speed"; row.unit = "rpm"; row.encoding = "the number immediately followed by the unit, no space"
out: 1200rpm
